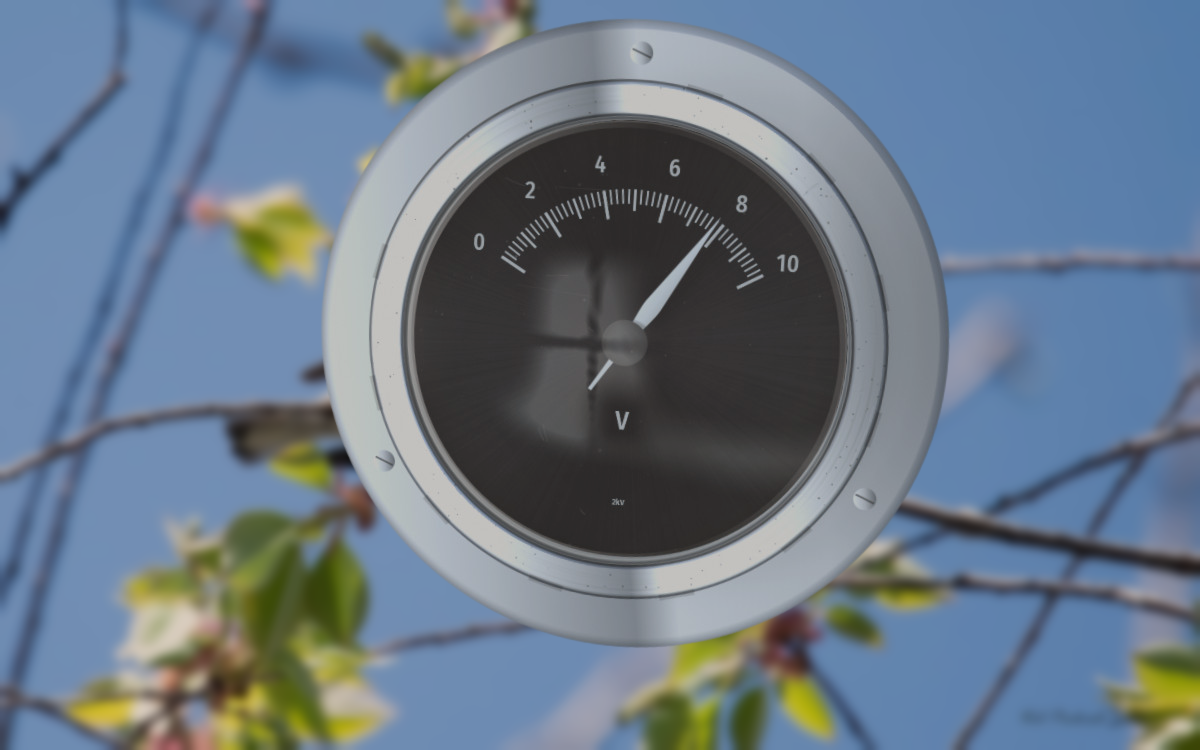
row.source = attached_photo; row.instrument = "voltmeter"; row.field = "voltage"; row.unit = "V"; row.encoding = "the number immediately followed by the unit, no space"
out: 7.8V
